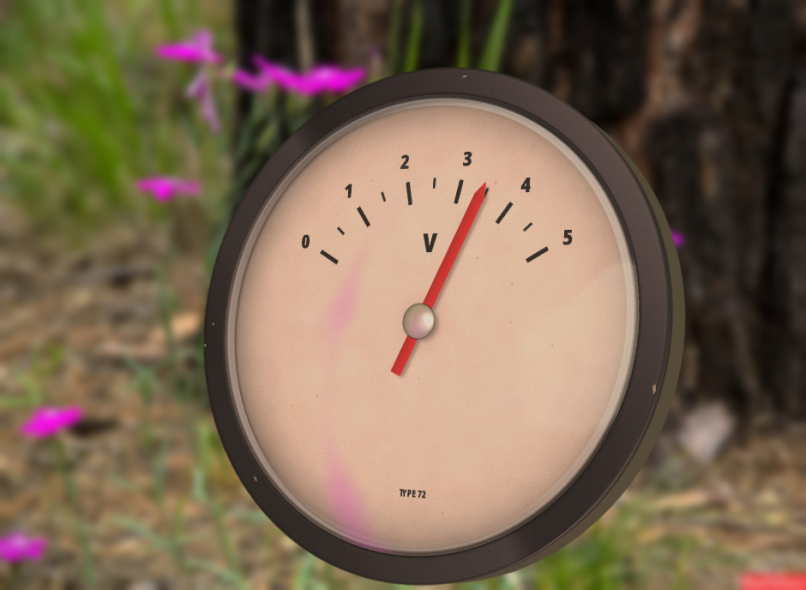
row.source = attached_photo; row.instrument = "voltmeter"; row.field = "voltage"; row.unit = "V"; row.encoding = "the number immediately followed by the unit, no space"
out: 3.5V
